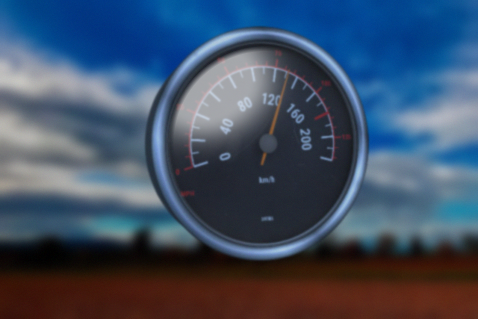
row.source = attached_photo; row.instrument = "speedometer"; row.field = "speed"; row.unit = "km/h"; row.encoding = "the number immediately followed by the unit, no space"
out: 130km/h
